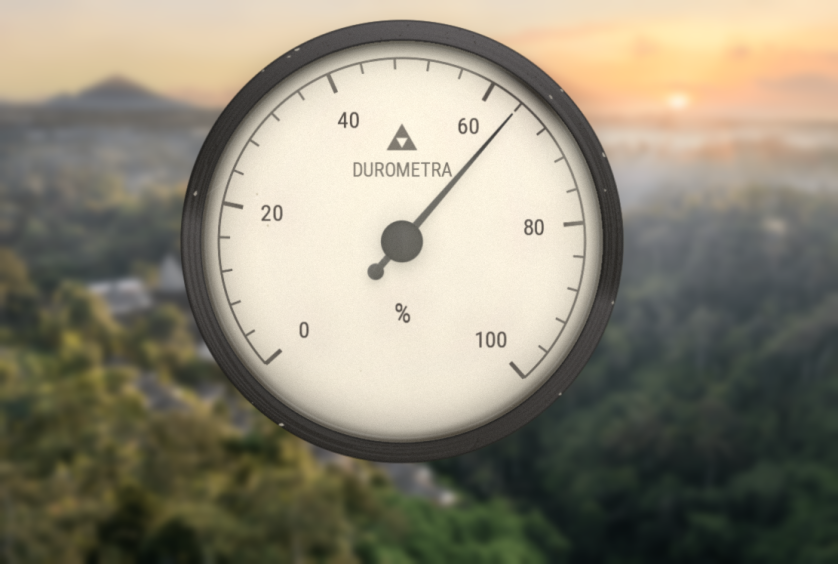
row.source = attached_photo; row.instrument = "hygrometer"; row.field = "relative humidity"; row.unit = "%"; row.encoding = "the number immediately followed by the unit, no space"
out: 64%
